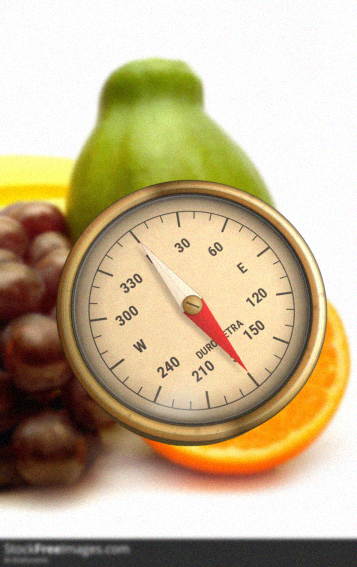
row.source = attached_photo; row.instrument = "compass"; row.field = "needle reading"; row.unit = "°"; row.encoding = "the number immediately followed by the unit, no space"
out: 180°
